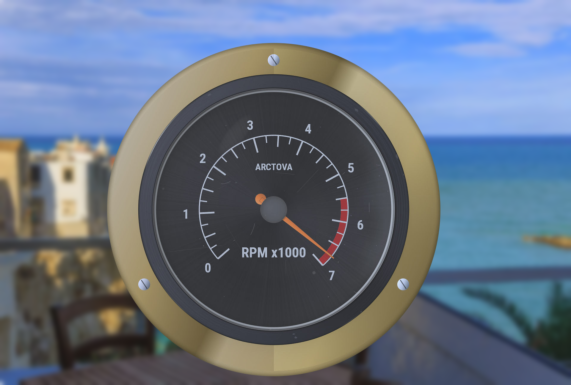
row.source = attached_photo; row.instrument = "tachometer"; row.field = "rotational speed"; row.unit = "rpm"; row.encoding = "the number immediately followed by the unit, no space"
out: 6750rpm
